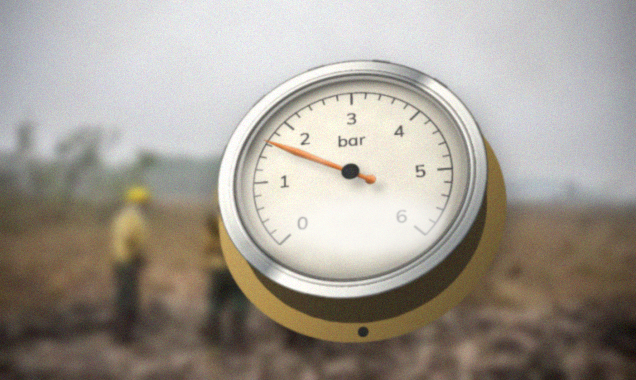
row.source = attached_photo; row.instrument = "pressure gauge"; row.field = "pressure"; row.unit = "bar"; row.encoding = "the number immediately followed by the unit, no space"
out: 1.6bar
